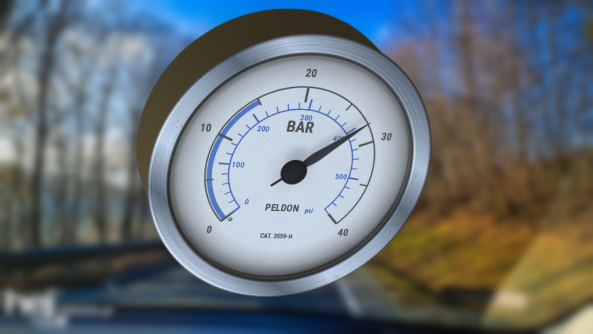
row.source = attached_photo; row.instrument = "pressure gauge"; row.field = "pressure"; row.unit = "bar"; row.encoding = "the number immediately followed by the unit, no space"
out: 27.5bar
